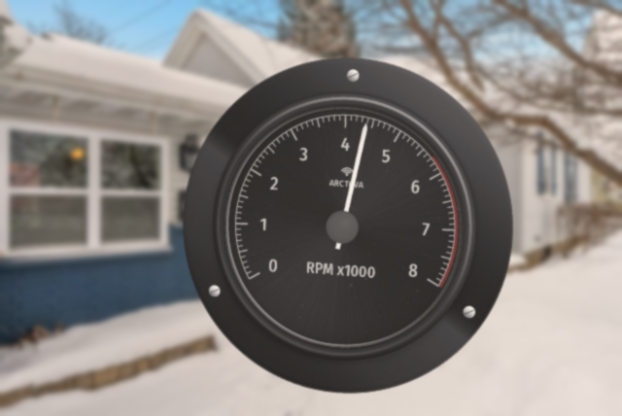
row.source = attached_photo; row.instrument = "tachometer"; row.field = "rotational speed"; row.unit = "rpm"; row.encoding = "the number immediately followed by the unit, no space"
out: 4400rpm
